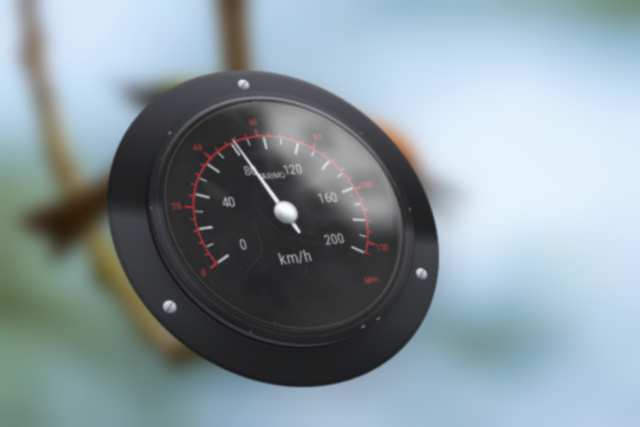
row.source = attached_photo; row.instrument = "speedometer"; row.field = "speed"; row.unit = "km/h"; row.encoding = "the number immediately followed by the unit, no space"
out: 80km/h
